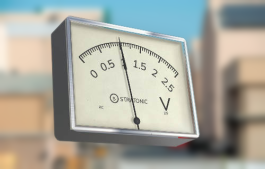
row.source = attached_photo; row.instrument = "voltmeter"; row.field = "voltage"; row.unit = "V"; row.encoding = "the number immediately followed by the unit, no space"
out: 1V
